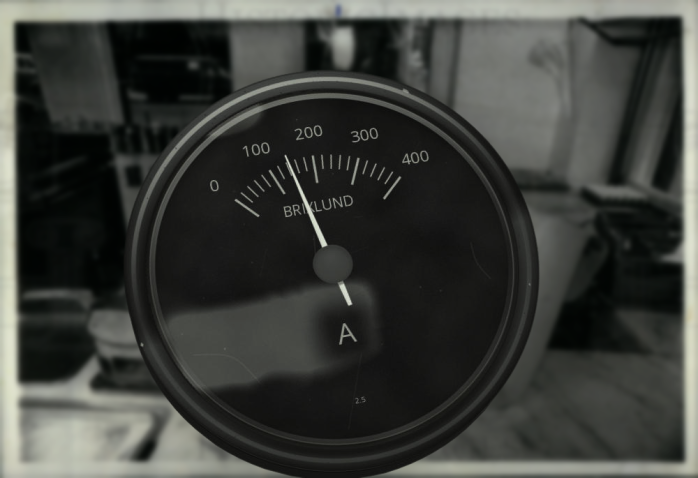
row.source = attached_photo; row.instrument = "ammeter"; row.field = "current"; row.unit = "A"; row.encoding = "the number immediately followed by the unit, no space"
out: 140A
